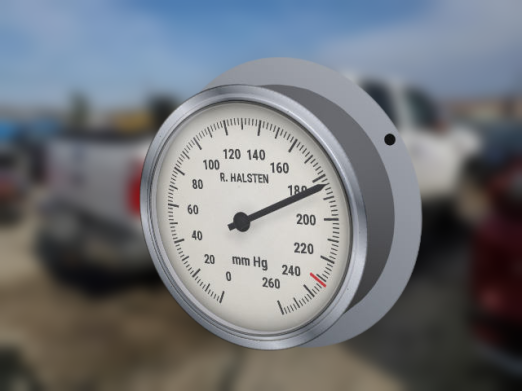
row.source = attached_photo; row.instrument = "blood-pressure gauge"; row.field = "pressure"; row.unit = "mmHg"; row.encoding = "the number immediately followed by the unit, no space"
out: 184mmHg
